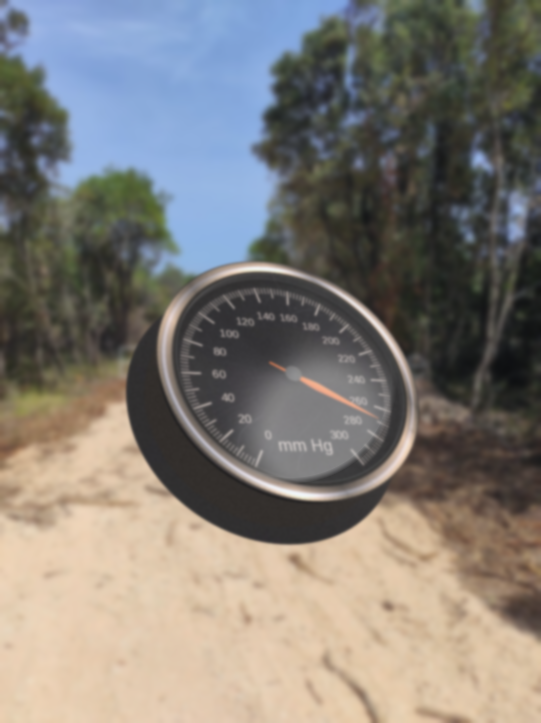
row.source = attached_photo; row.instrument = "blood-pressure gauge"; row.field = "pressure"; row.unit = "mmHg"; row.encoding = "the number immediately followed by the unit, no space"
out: 270mmHg
